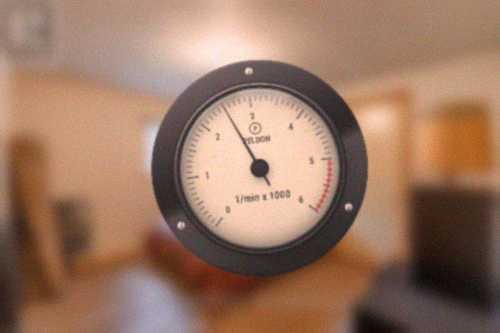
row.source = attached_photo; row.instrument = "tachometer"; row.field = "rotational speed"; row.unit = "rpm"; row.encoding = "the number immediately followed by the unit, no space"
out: 2500rpm
